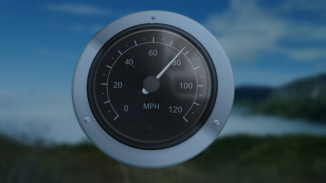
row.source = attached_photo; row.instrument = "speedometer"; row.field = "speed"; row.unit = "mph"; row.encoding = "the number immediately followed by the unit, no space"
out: 77.5mph
